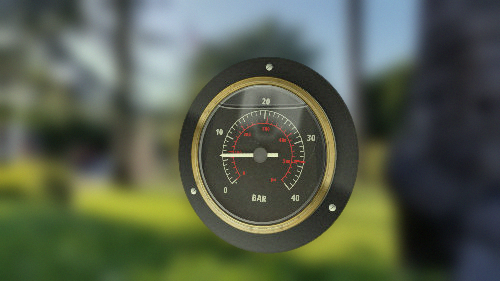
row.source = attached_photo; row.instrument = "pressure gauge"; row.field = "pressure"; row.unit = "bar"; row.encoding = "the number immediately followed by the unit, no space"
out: 6bar
